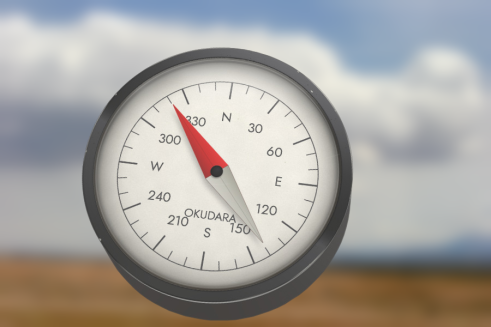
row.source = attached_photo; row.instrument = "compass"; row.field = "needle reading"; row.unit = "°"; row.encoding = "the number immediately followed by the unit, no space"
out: 320°
